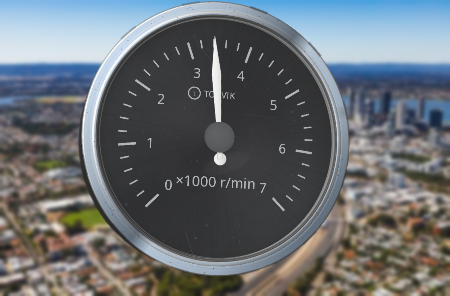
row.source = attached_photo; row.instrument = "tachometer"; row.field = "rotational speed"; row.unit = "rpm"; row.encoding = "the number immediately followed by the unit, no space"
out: 3400rpm
